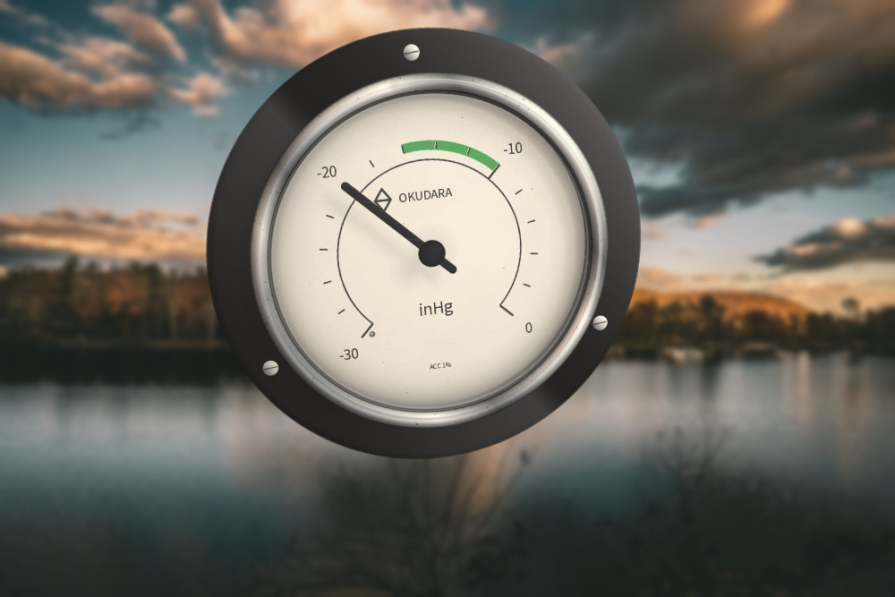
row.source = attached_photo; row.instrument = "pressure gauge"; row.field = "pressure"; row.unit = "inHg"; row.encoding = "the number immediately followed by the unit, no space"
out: -20inHg
